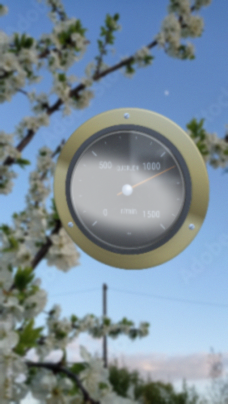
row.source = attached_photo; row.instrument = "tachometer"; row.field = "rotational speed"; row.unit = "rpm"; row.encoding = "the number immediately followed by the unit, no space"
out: 1100rpm
